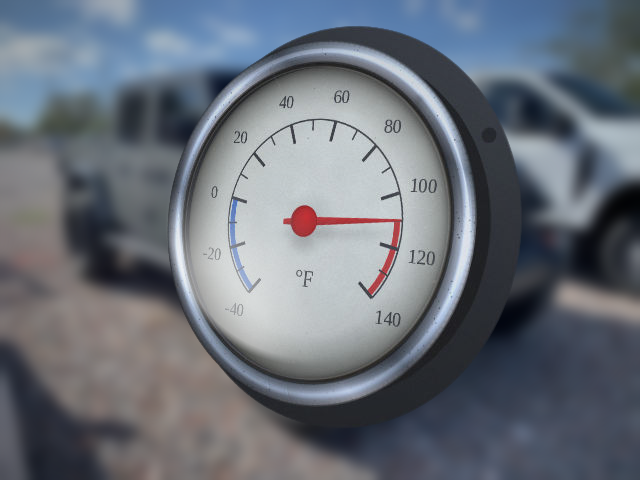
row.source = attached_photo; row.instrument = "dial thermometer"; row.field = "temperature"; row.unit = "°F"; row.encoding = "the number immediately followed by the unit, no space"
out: 110°F
